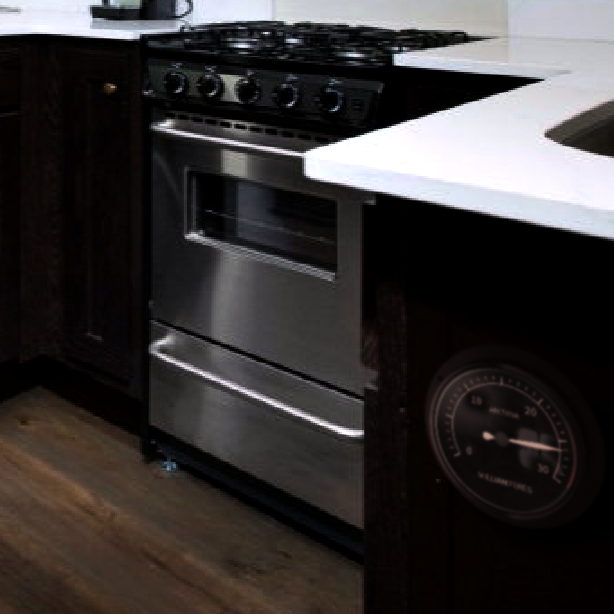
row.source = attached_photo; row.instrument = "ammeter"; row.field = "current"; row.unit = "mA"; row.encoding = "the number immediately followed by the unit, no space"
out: 26mA
